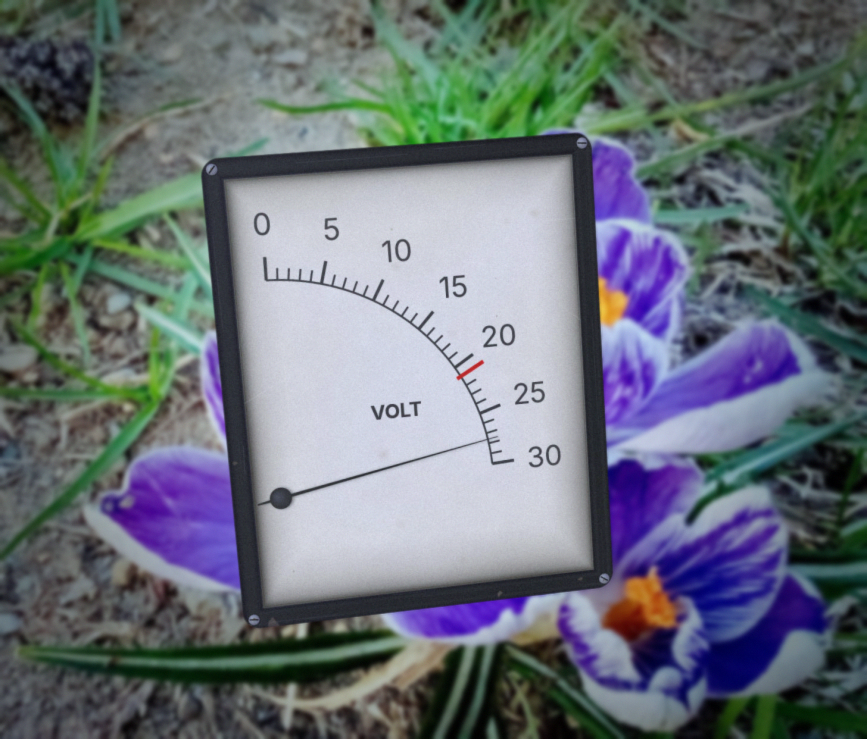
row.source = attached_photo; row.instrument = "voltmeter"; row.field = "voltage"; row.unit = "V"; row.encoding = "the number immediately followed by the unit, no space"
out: 27.5V
